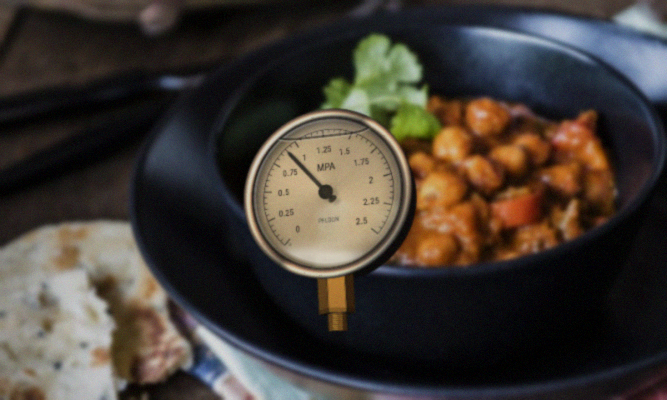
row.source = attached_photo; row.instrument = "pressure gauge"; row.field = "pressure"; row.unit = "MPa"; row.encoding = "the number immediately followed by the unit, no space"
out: 0.9MPa
